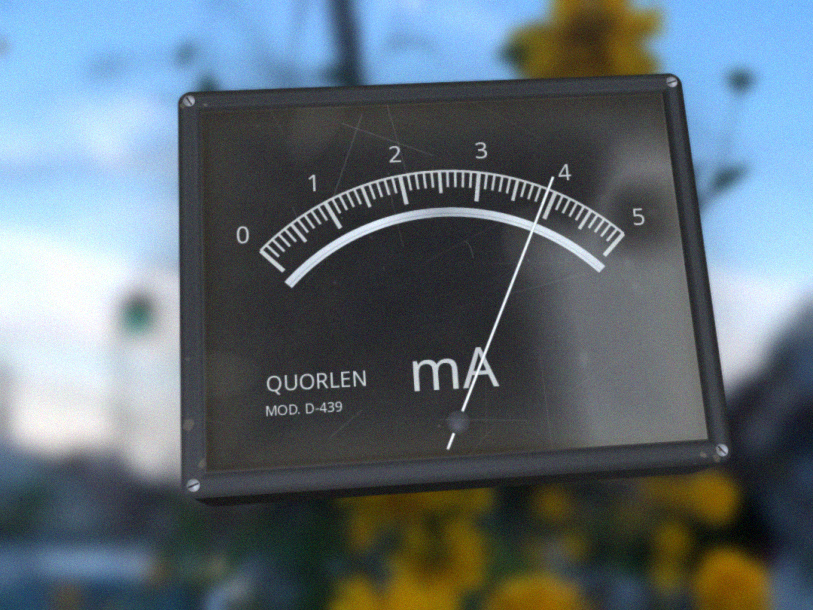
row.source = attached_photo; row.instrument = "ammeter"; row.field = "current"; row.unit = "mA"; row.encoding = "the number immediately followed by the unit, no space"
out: 3.9mA
